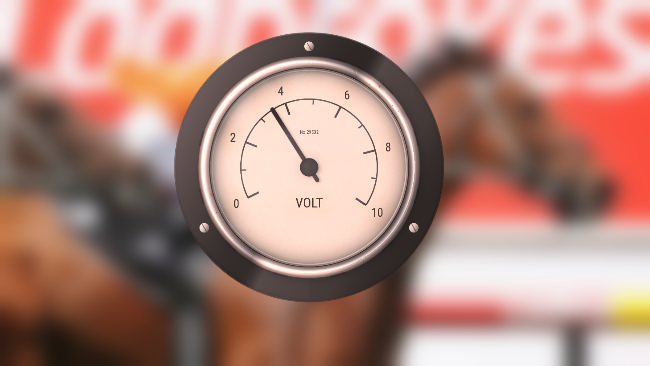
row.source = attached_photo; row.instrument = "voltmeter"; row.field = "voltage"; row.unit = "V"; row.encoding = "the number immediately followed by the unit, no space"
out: 3.5V
